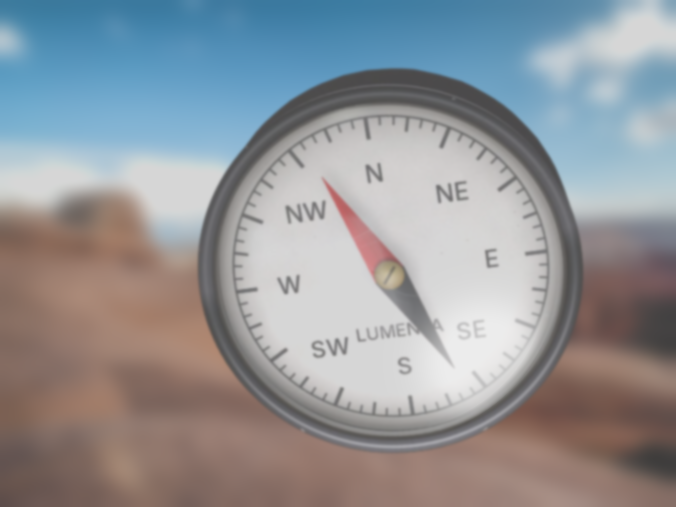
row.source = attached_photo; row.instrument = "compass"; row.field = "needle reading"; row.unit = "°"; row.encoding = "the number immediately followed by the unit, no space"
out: 335°
